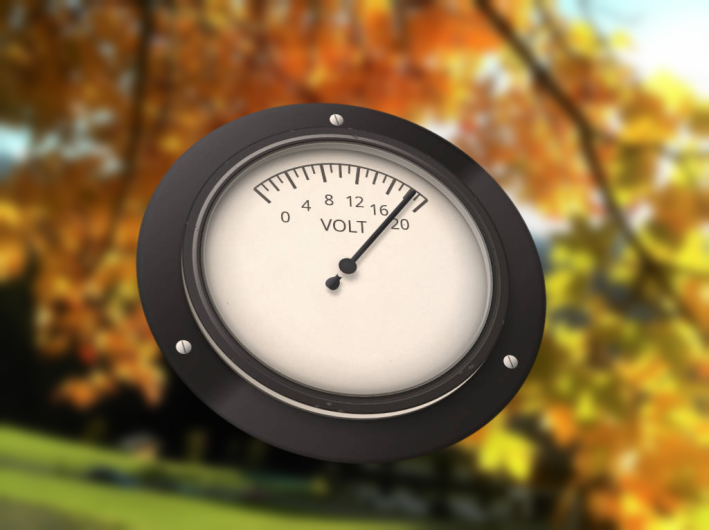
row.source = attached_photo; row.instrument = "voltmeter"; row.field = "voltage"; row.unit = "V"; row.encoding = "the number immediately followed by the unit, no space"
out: 18.5V
